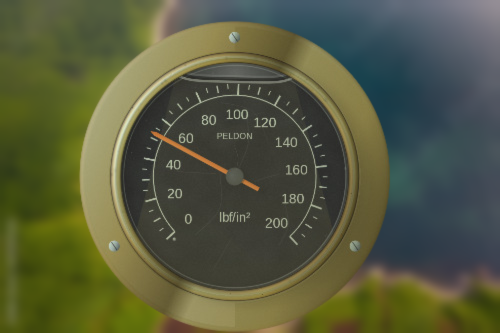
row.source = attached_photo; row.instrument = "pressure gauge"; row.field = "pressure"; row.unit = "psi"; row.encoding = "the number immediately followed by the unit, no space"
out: 52.5psi
